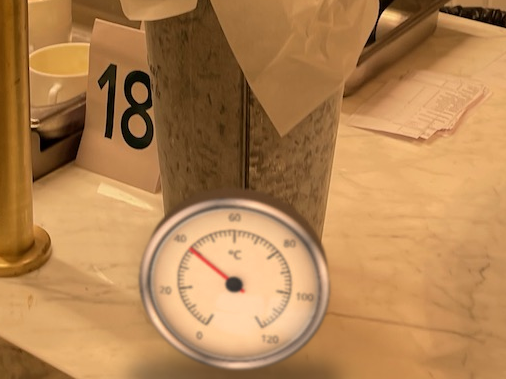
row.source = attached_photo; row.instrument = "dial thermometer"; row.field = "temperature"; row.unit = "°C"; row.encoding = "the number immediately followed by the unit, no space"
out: 40°C
